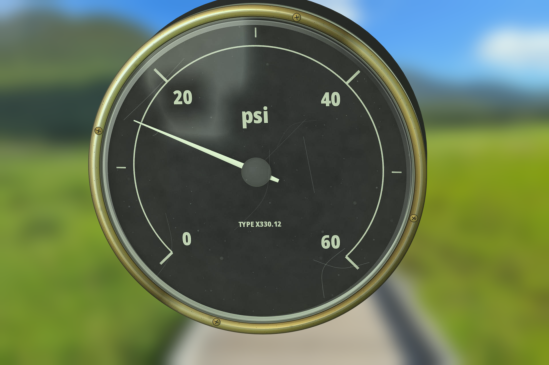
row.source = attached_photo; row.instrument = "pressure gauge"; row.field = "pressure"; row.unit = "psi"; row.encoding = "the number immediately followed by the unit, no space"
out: 15psi
